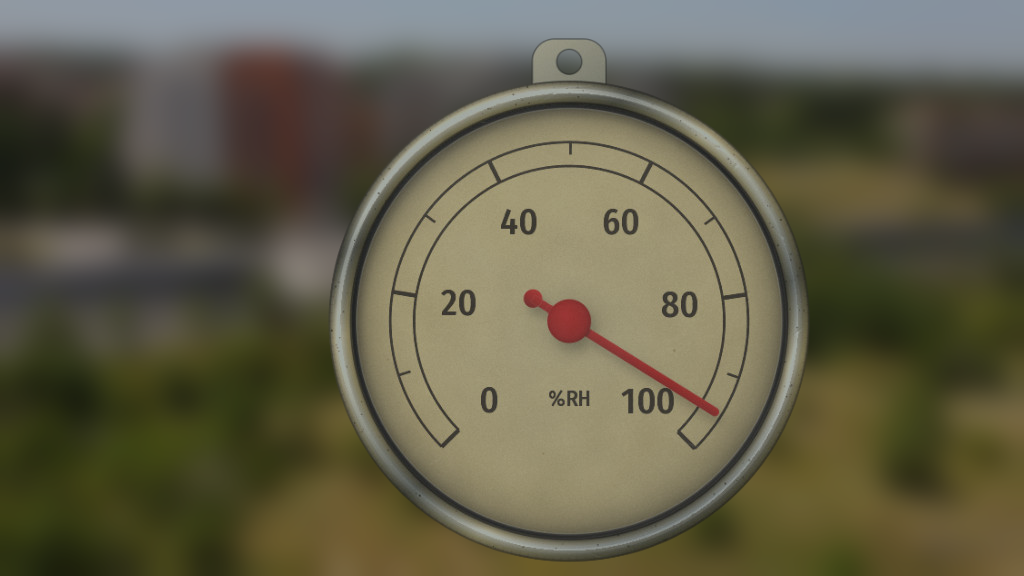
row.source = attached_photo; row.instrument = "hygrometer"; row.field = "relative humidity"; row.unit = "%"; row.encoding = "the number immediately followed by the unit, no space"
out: 95%
